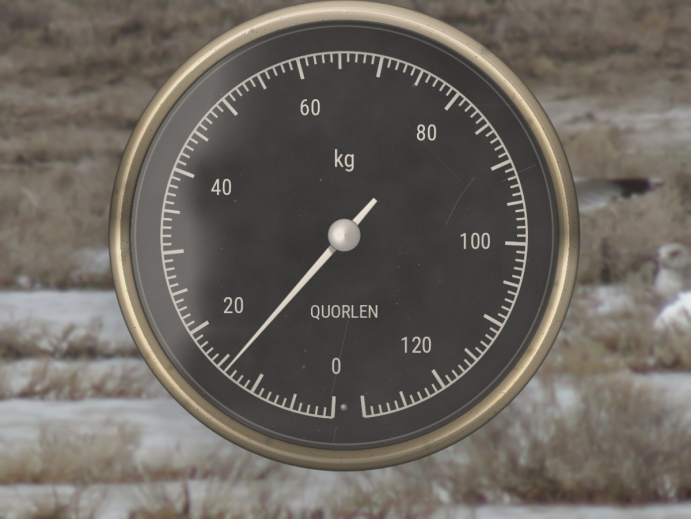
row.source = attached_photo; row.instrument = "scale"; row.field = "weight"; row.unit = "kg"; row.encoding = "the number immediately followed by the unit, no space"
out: 14kg
